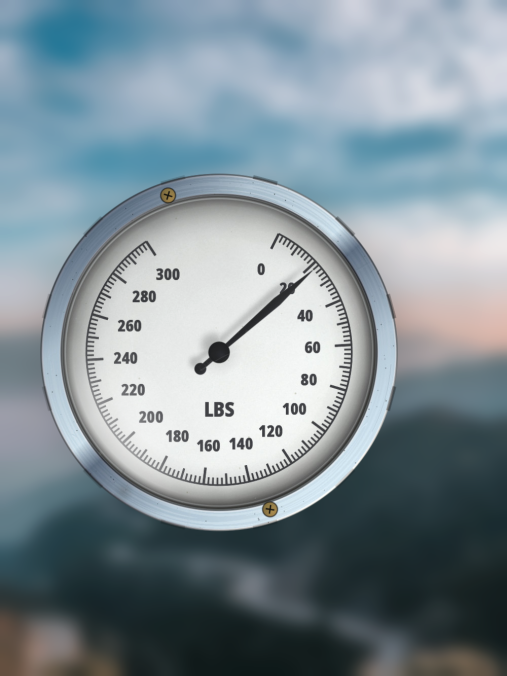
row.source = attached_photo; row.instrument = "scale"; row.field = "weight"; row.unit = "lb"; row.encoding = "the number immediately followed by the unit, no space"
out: 22lb
